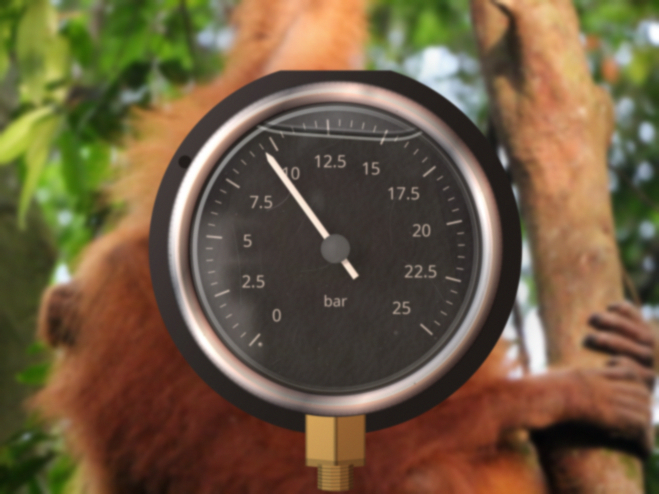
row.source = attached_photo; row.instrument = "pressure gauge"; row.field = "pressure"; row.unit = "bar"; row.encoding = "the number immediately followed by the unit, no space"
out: 9.5bar
